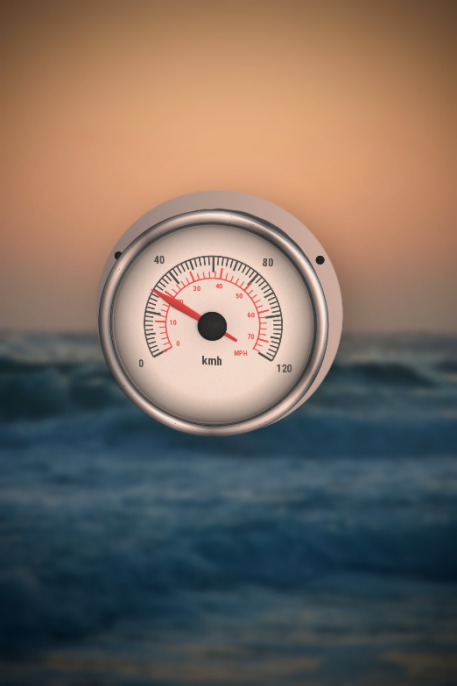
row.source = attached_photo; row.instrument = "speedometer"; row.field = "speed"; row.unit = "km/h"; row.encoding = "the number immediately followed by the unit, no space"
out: 30km/h
